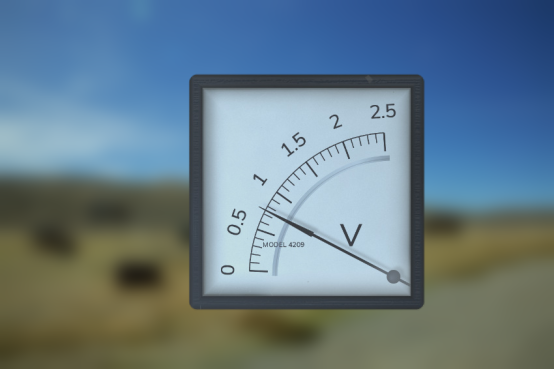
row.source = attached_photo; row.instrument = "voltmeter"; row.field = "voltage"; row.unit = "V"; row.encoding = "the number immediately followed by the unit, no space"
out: 0.75V
